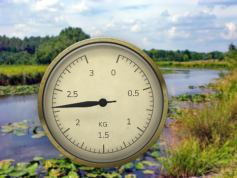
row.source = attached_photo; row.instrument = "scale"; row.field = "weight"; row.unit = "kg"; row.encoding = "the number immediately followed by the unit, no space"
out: 2.3kg
